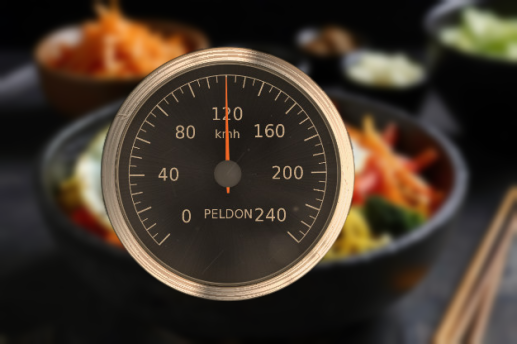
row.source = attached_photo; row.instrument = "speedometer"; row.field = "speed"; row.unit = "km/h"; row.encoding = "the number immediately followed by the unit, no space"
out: 120km/h
